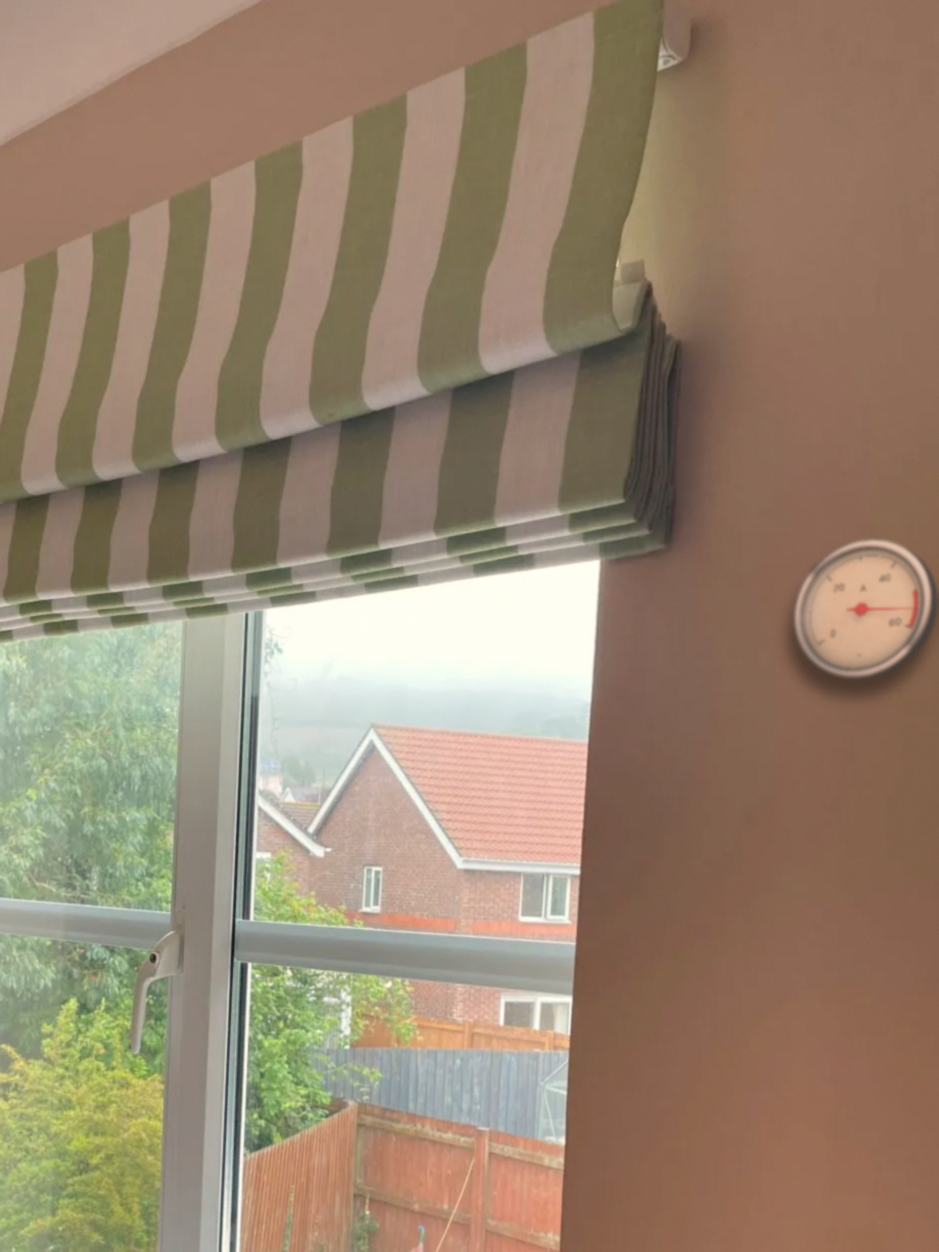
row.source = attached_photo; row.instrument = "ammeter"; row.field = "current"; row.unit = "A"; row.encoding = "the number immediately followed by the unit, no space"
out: 55A
